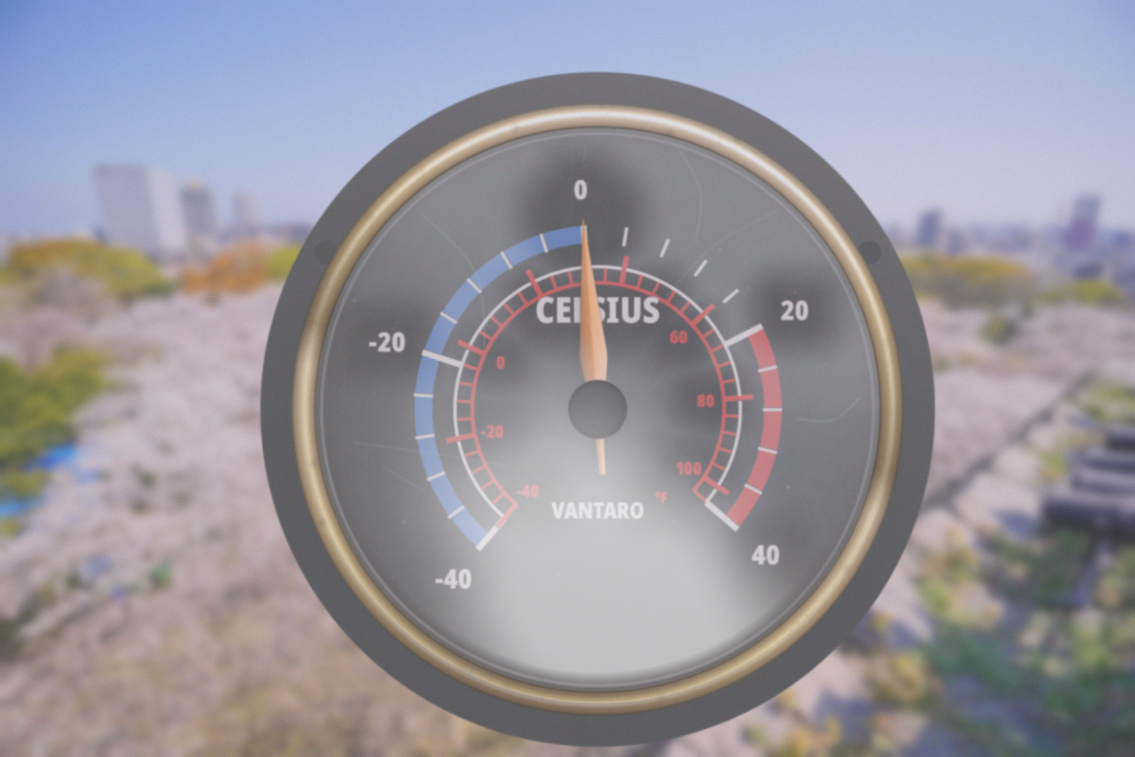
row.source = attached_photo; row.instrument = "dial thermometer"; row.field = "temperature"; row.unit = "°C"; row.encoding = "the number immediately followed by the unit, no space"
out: 0°C
